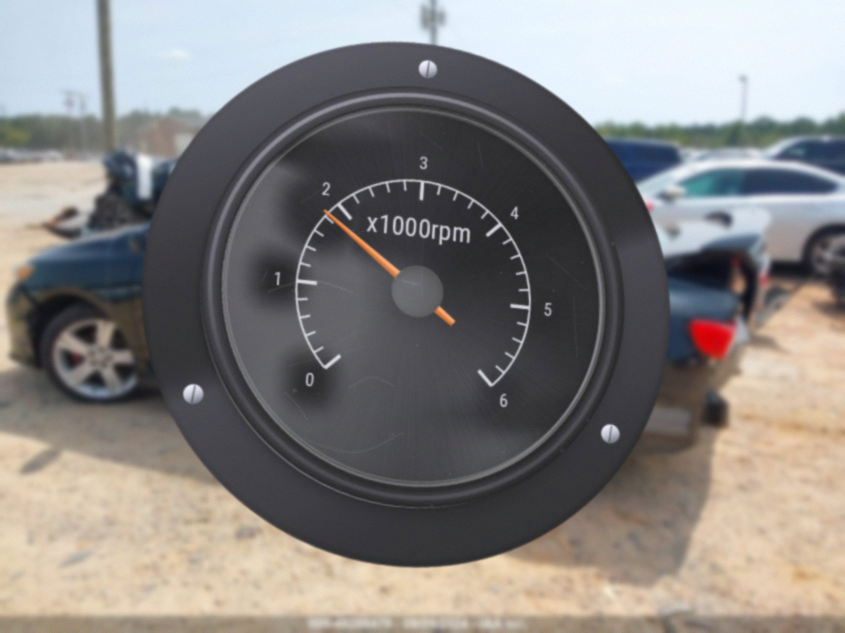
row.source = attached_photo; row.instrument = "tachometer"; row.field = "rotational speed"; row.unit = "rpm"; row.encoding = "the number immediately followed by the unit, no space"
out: 1800rpm
